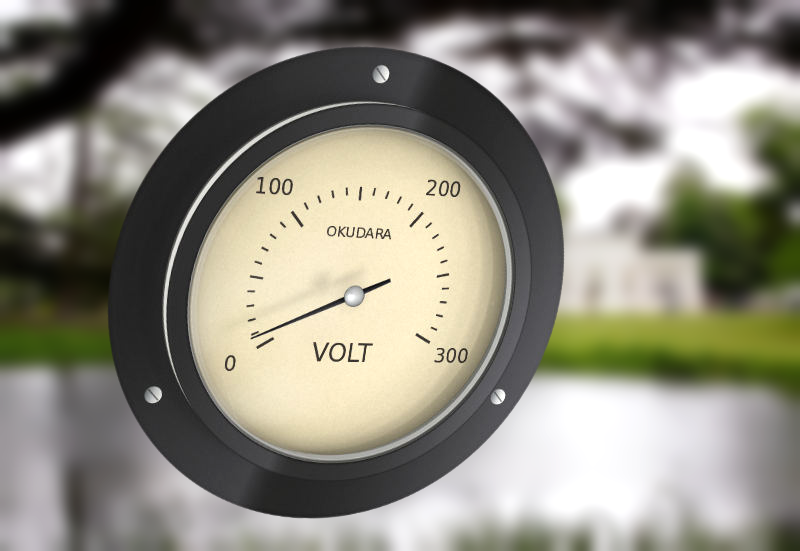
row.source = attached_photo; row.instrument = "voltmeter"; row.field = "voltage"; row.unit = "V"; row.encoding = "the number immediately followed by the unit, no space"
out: 10V
